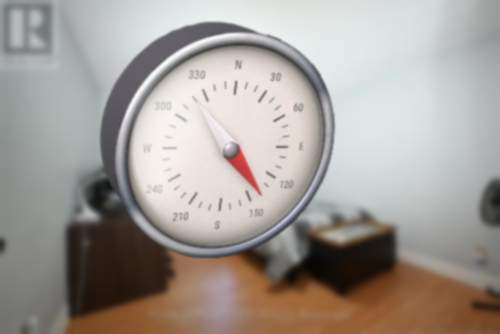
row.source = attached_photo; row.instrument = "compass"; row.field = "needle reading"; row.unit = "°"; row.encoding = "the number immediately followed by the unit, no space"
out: 140°
